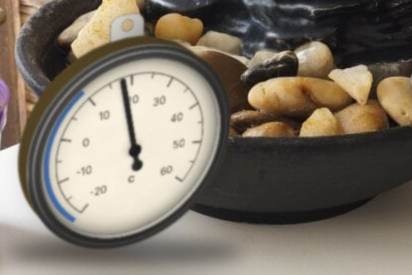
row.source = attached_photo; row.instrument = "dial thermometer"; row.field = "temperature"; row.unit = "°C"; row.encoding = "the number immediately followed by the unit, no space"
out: 17.5°C
